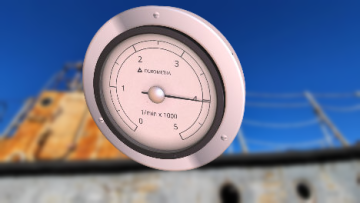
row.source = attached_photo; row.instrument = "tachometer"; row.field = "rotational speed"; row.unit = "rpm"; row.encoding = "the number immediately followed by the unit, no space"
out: 4000rpm
